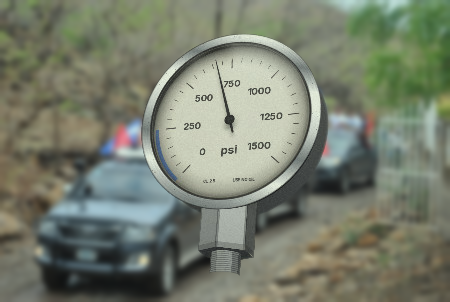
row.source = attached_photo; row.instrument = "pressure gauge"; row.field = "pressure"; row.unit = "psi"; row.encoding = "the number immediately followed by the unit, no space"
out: 675psi
